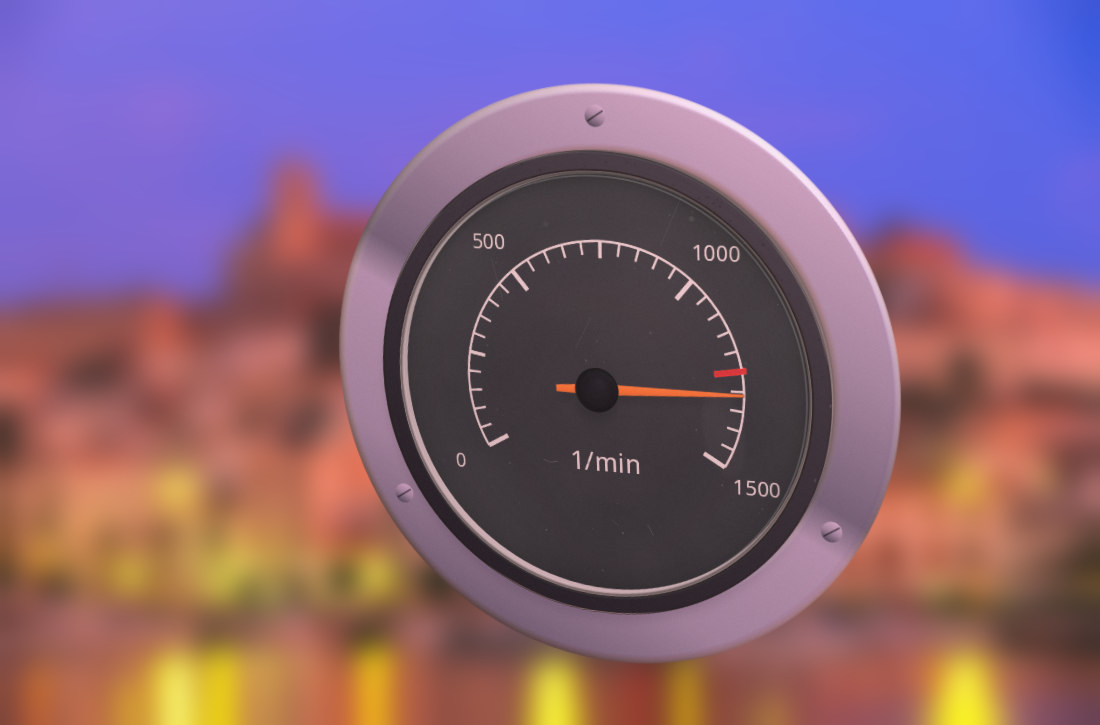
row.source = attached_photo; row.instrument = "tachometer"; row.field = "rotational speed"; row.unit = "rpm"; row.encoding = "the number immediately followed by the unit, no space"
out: 1300rpm
